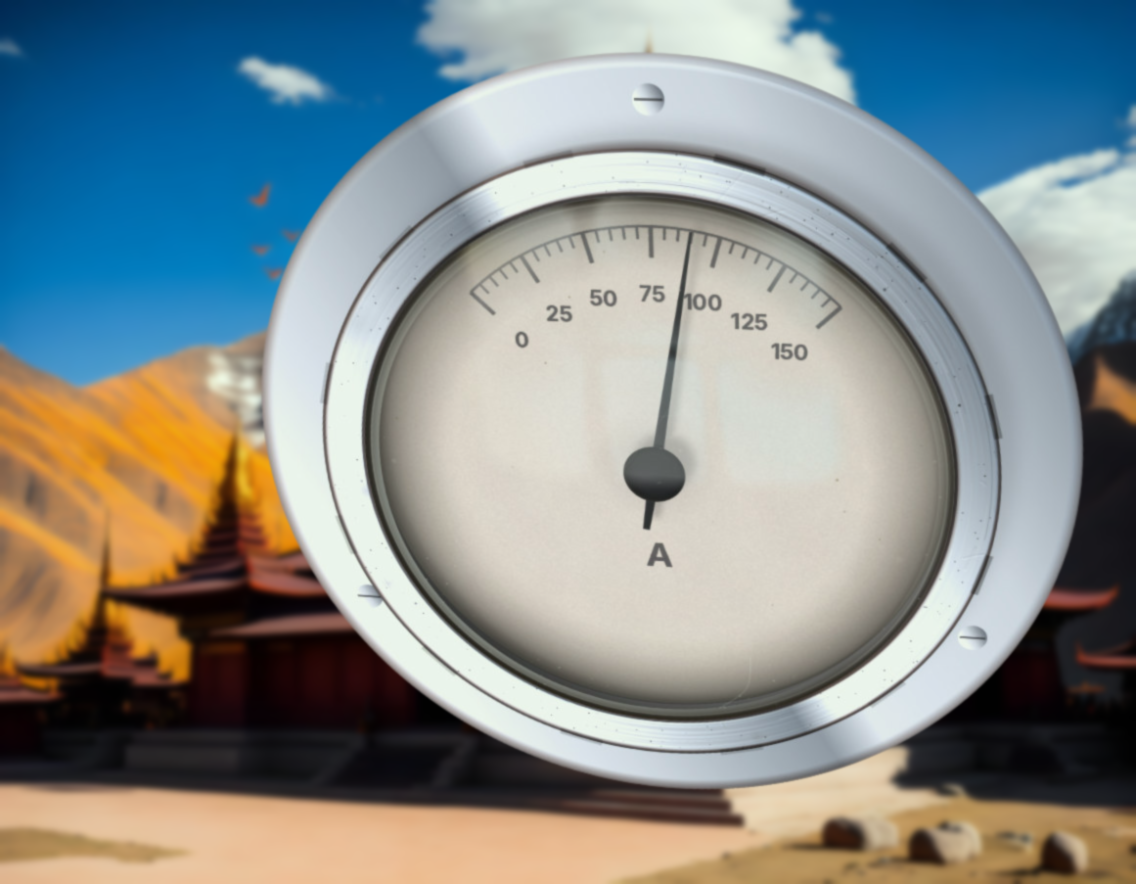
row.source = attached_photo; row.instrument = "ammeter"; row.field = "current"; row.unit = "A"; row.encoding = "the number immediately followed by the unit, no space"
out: 90A
